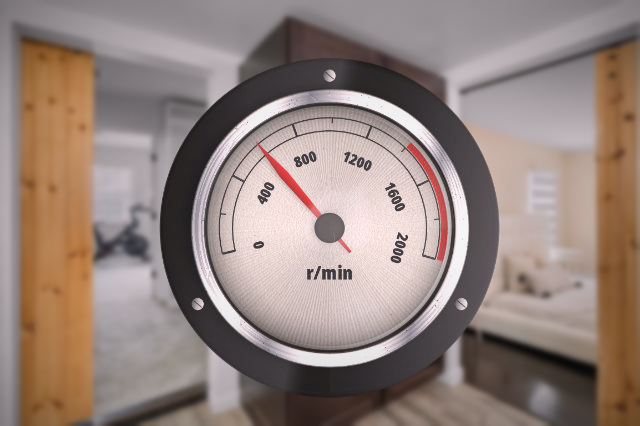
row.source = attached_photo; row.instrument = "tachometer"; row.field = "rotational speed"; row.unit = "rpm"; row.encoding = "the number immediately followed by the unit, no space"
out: 600rpm
